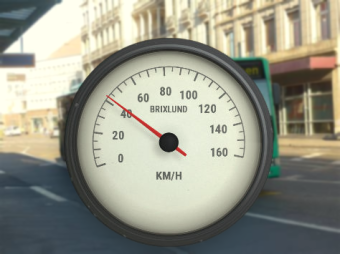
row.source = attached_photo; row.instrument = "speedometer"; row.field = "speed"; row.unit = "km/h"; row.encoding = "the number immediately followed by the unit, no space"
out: 42.5km/h
